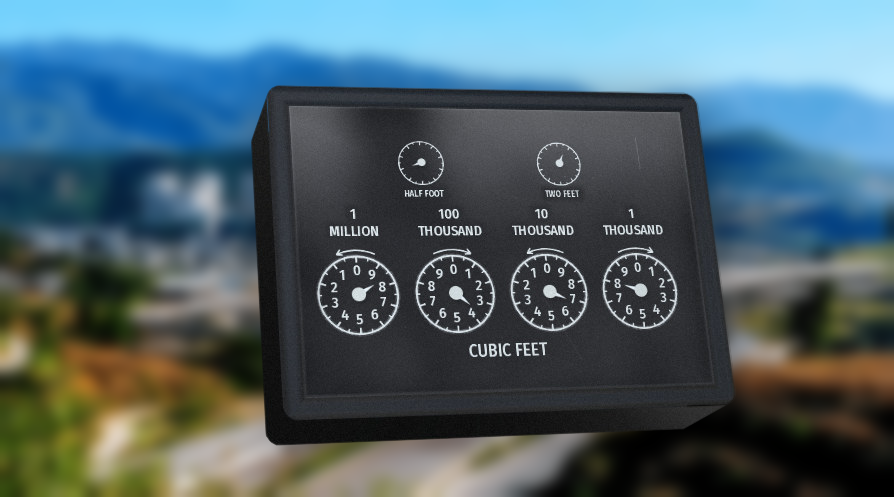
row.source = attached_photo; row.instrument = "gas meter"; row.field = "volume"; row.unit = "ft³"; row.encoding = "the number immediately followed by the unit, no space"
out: 836800ft³
